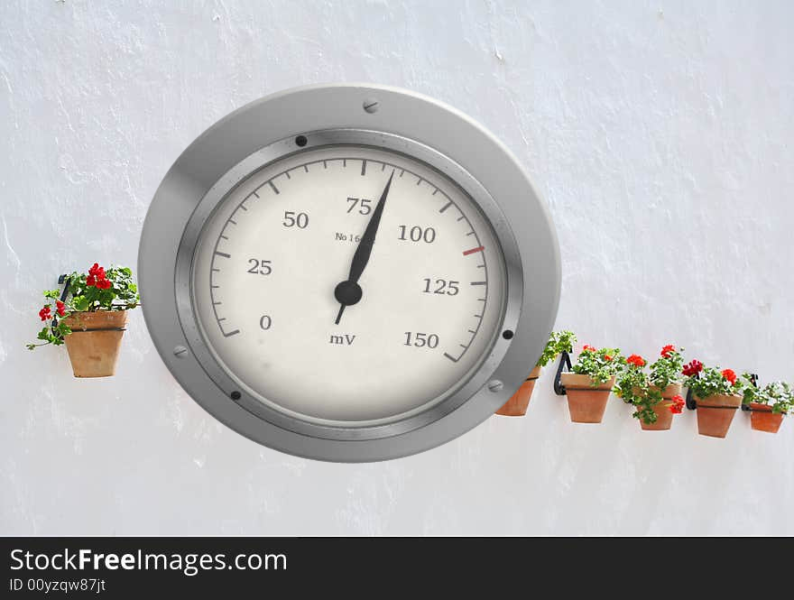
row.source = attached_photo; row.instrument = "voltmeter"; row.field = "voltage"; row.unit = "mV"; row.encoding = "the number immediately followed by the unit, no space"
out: 82.5mV
